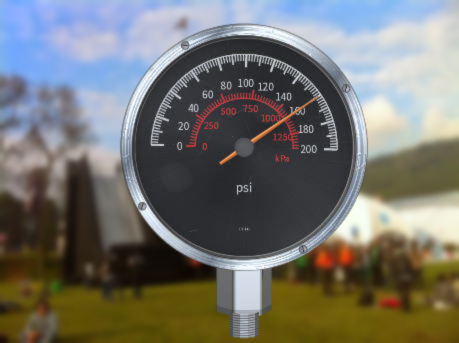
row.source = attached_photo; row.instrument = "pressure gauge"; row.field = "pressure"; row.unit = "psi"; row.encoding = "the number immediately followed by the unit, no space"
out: 160psi
